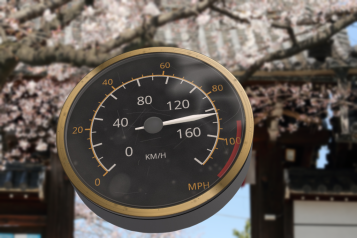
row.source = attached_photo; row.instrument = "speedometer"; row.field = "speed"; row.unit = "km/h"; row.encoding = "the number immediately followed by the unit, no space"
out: 145km/h
